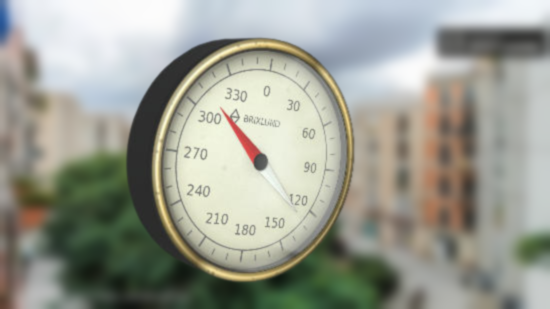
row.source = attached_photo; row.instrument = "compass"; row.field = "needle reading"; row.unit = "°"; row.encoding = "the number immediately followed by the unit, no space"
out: 310°
